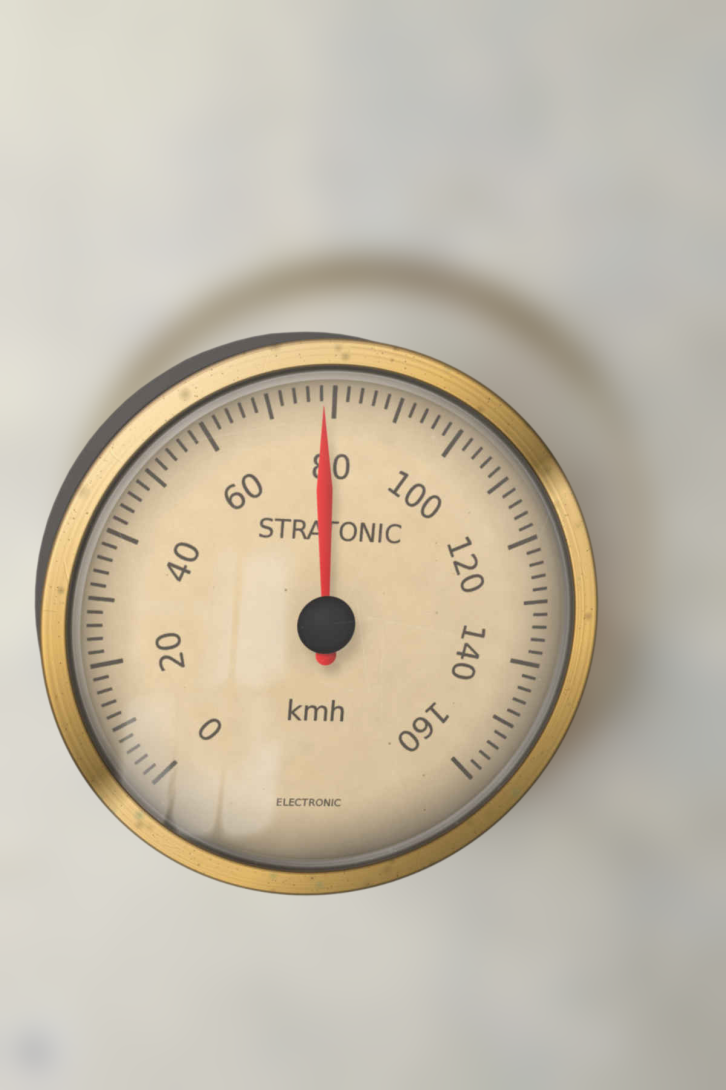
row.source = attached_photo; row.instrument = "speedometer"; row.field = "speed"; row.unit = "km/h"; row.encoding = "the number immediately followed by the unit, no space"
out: 78km/h
